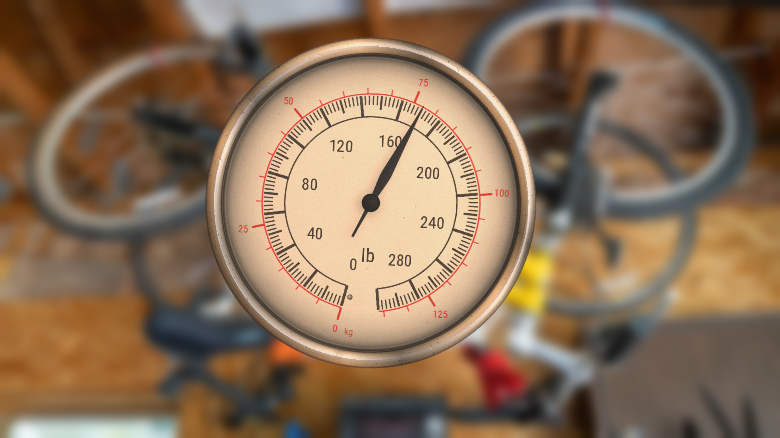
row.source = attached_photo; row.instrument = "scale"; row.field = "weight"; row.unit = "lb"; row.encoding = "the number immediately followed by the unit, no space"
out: 170lb
